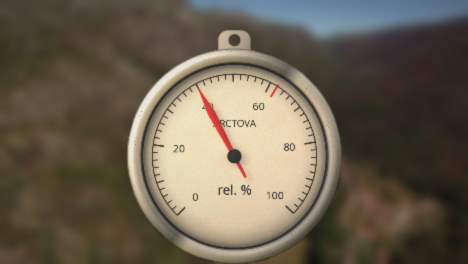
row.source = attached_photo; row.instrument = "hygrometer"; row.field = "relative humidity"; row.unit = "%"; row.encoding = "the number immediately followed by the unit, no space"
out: 40%
